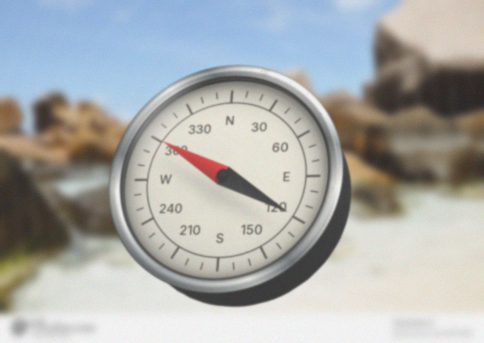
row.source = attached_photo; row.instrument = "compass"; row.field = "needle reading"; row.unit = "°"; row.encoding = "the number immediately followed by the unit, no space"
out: 300°
